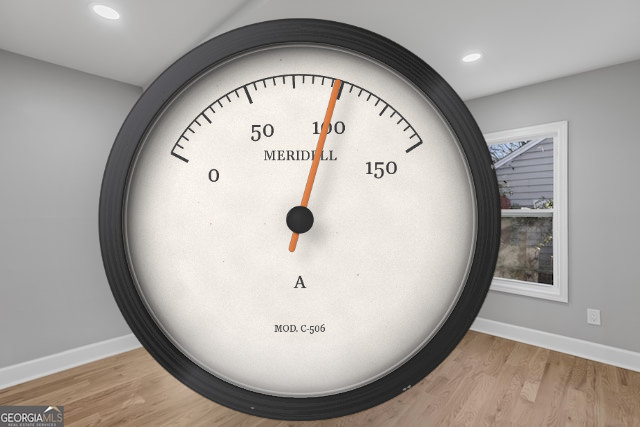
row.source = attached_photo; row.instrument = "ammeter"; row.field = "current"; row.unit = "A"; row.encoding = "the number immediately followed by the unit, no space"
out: 97.5A
